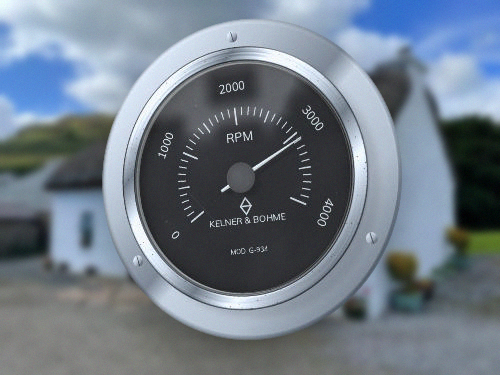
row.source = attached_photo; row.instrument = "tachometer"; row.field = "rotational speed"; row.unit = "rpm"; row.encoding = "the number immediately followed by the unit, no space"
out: 3100rpm
